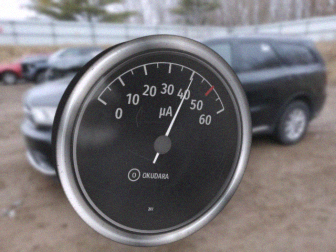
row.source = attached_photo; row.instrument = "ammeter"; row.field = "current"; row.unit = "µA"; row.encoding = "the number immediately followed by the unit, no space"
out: 40µA
